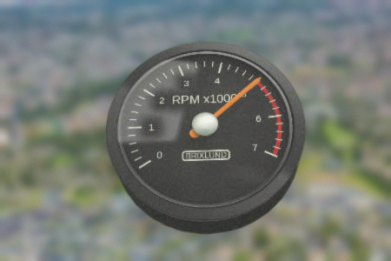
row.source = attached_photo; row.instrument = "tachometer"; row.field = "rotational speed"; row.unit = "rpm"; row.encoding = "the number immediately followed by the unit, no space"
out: 5000rpm
